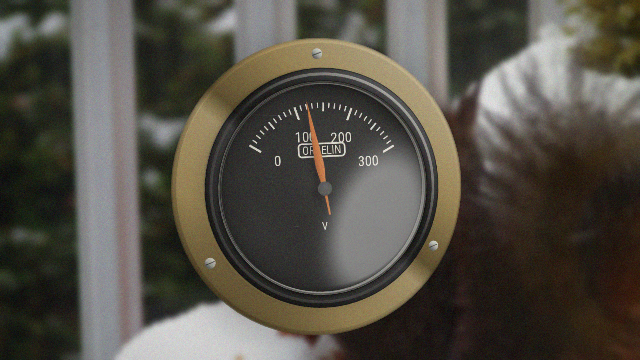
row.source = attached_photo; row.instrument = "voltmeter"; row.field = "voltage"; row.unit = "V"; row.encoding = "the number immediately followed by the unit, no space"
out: 120V
